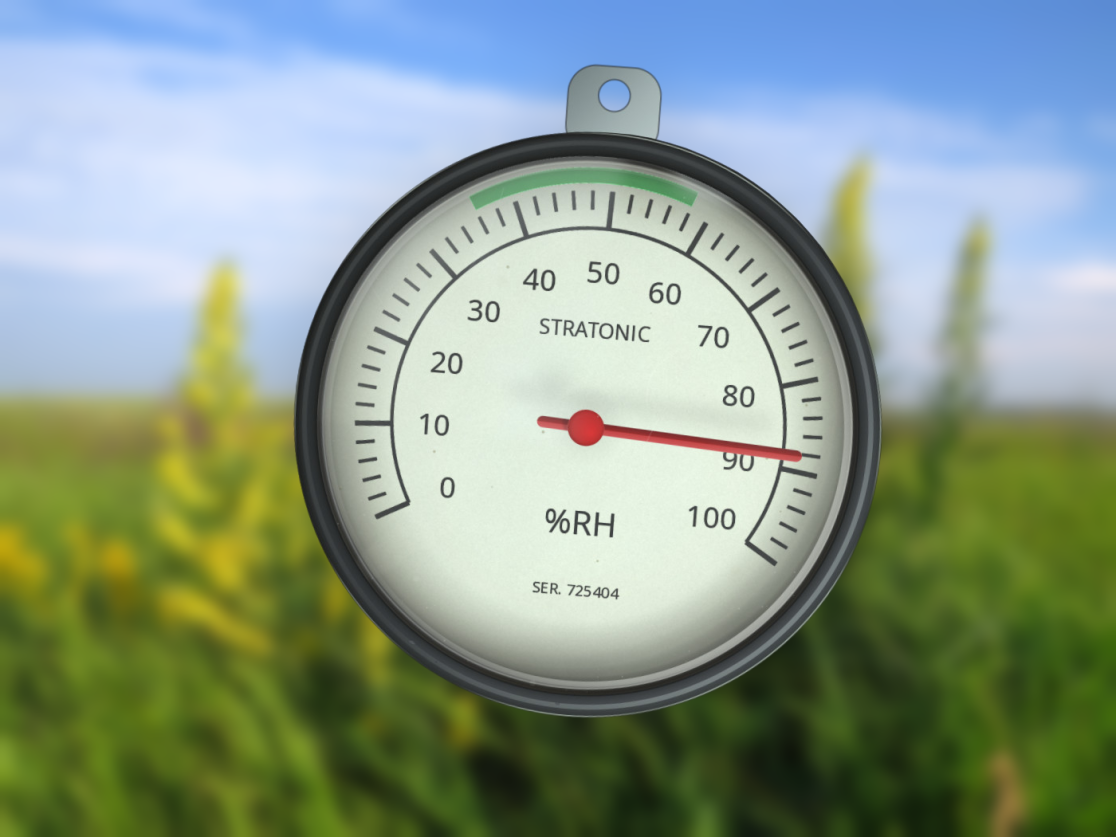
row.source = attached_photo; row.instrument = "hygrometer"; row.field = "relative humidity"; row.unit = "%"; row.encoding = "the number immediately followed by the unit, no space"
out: 88%
